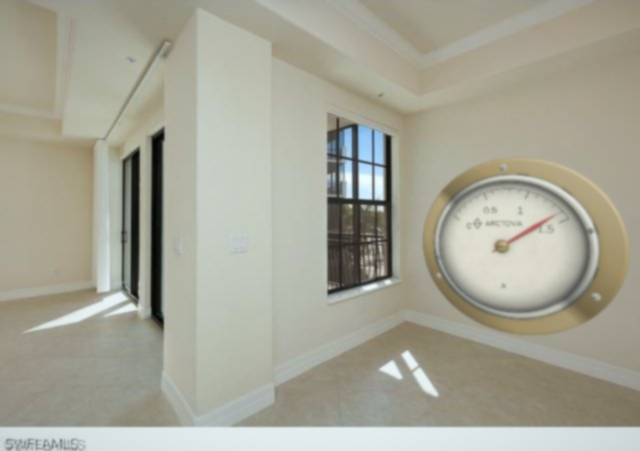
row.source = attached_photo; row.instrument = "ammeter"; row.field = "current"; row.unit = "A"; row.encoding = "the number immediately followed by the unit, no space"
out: 1.4A
